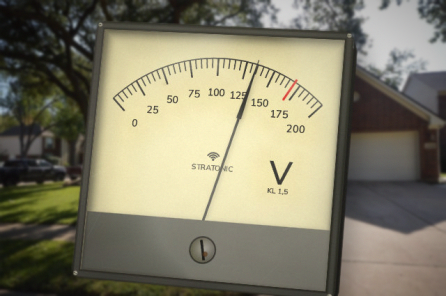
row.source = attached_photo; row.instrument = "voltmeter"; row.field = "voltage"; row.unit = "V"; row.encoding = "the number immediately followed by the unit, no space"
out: 135V
